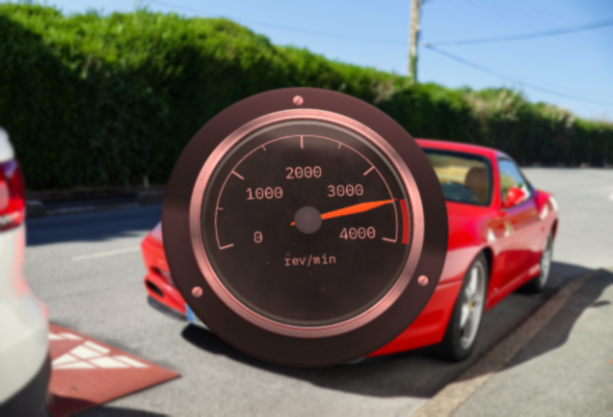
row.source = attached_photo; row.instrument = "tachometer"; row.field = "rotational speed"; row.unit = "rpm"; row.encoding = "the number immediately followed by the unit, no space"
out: 3500rpm
